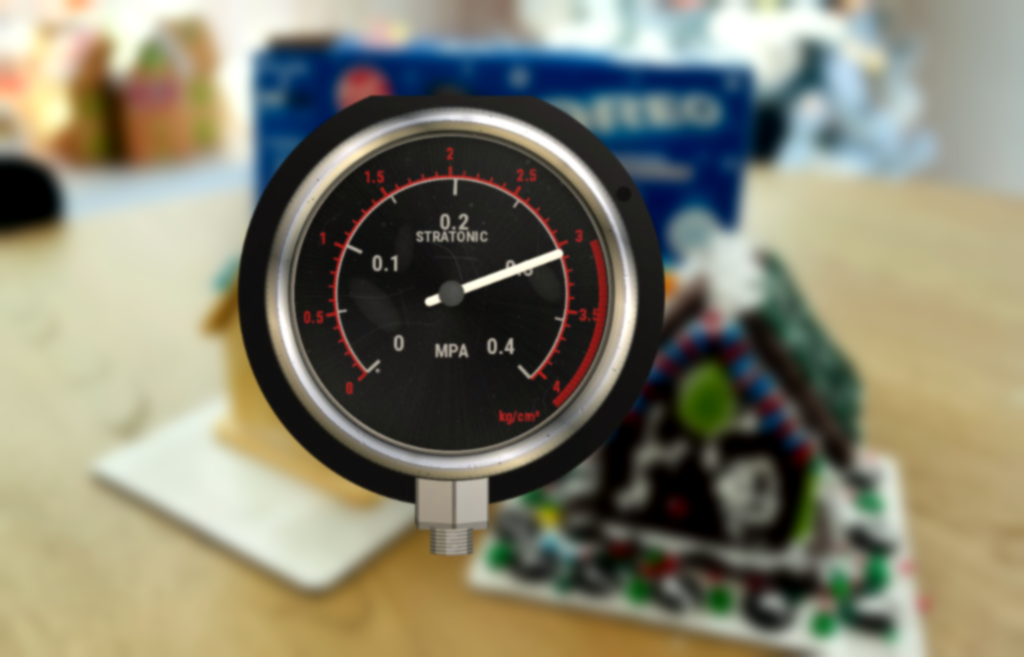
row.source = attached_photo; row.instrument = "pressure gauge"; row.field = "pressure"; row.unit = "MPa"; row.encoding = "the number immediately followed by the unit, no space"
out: 0.3MPa
